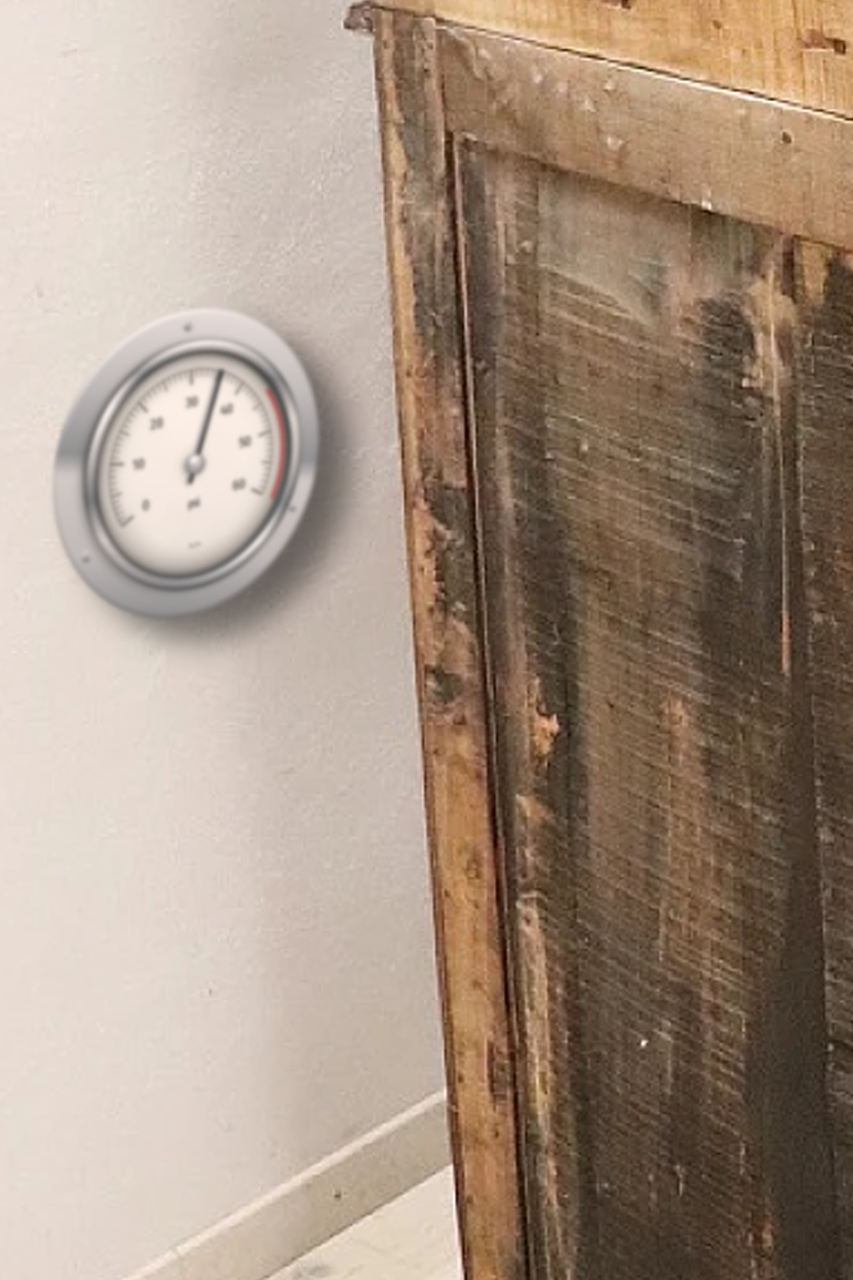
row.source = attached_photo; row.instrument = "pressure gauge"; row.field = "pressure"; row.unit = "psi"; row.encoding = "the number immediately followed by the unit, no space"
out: 35psi
